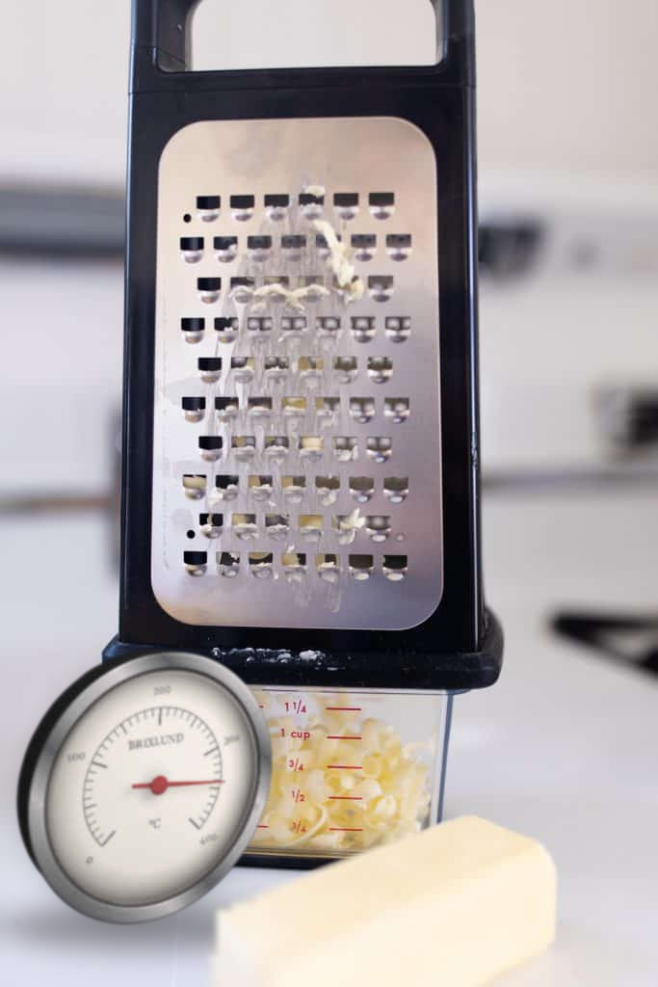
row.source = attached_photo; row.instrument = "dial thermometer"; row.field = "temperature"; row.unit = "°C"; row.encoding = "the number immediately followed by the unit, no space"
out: 340°C
